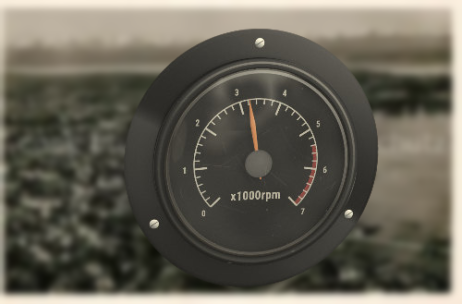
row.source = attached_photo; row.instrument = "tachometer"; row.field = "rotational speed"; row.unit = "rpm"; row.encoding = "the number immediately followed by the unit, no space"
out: 3200rpm
